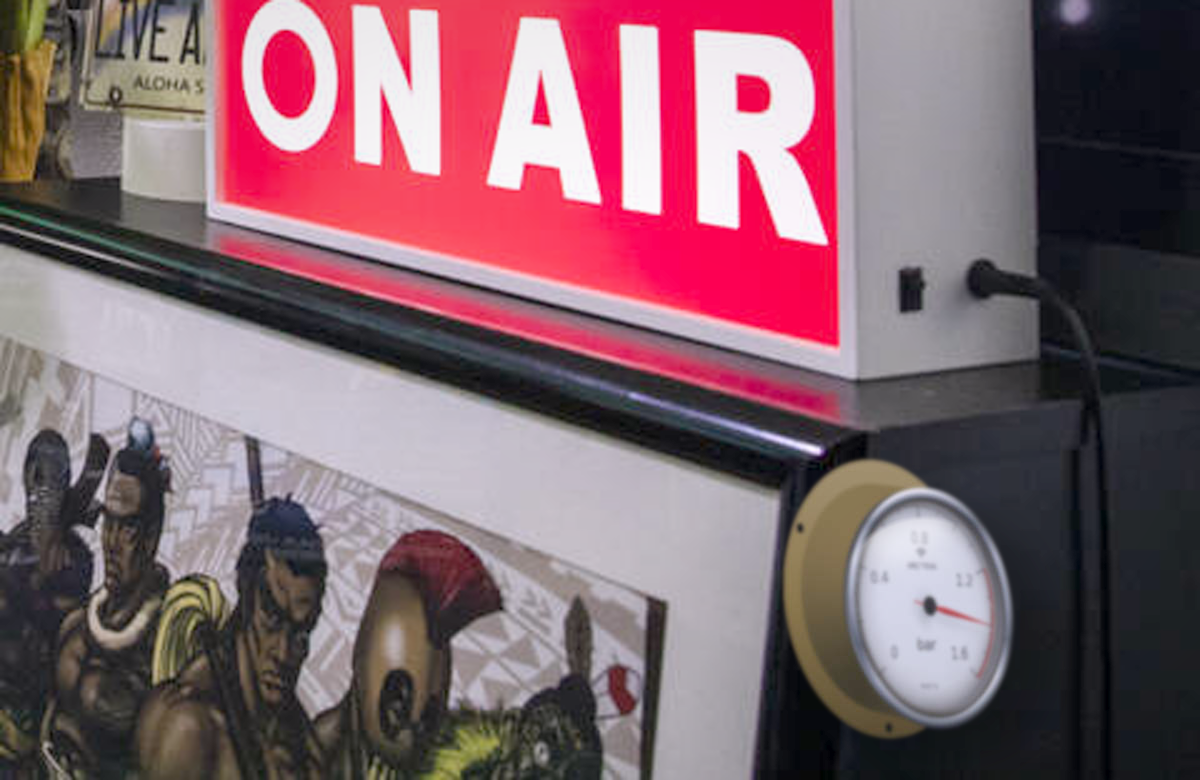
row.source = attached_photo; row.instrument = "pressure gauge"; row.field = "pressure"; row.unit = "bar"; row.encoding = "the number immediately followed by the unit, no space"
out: 1.4bar
